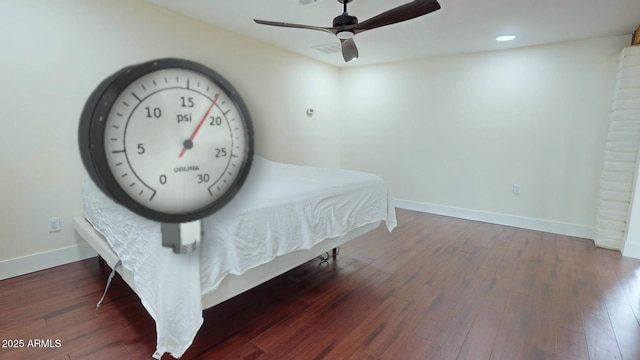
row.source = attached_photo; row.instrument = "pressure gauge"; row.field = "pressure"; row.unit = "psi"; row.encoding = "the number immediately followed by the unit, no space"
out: 18psi
